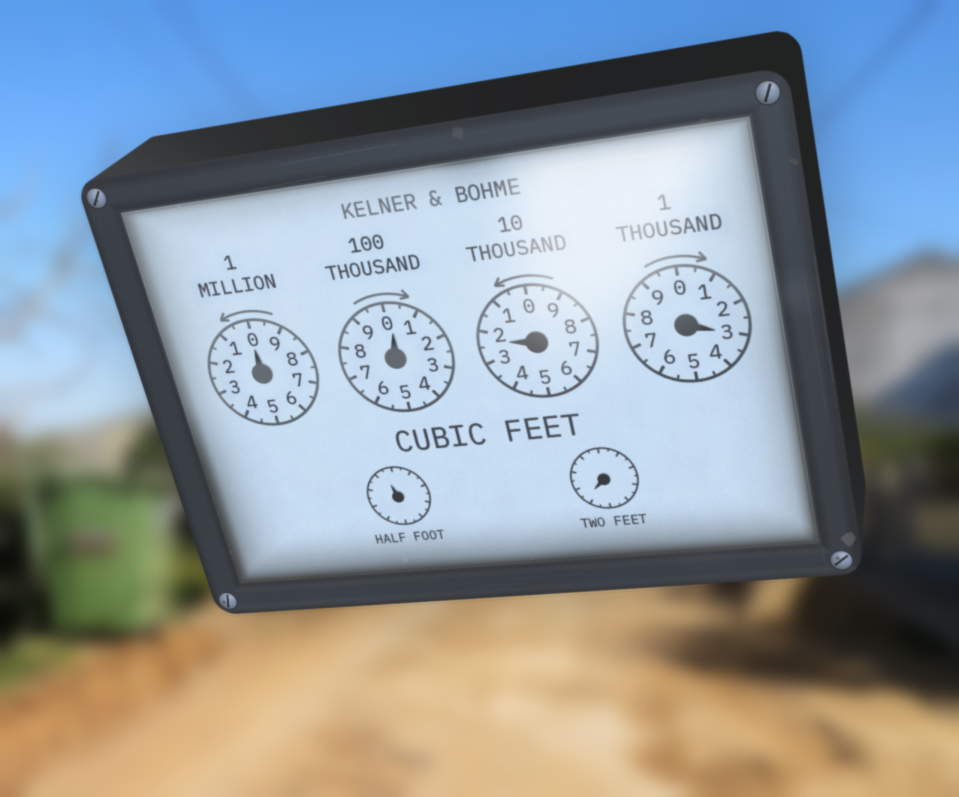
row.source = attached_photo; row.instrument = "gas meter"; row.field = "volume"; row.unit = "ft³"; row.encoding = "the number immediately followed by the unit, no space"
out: 2300ft³
